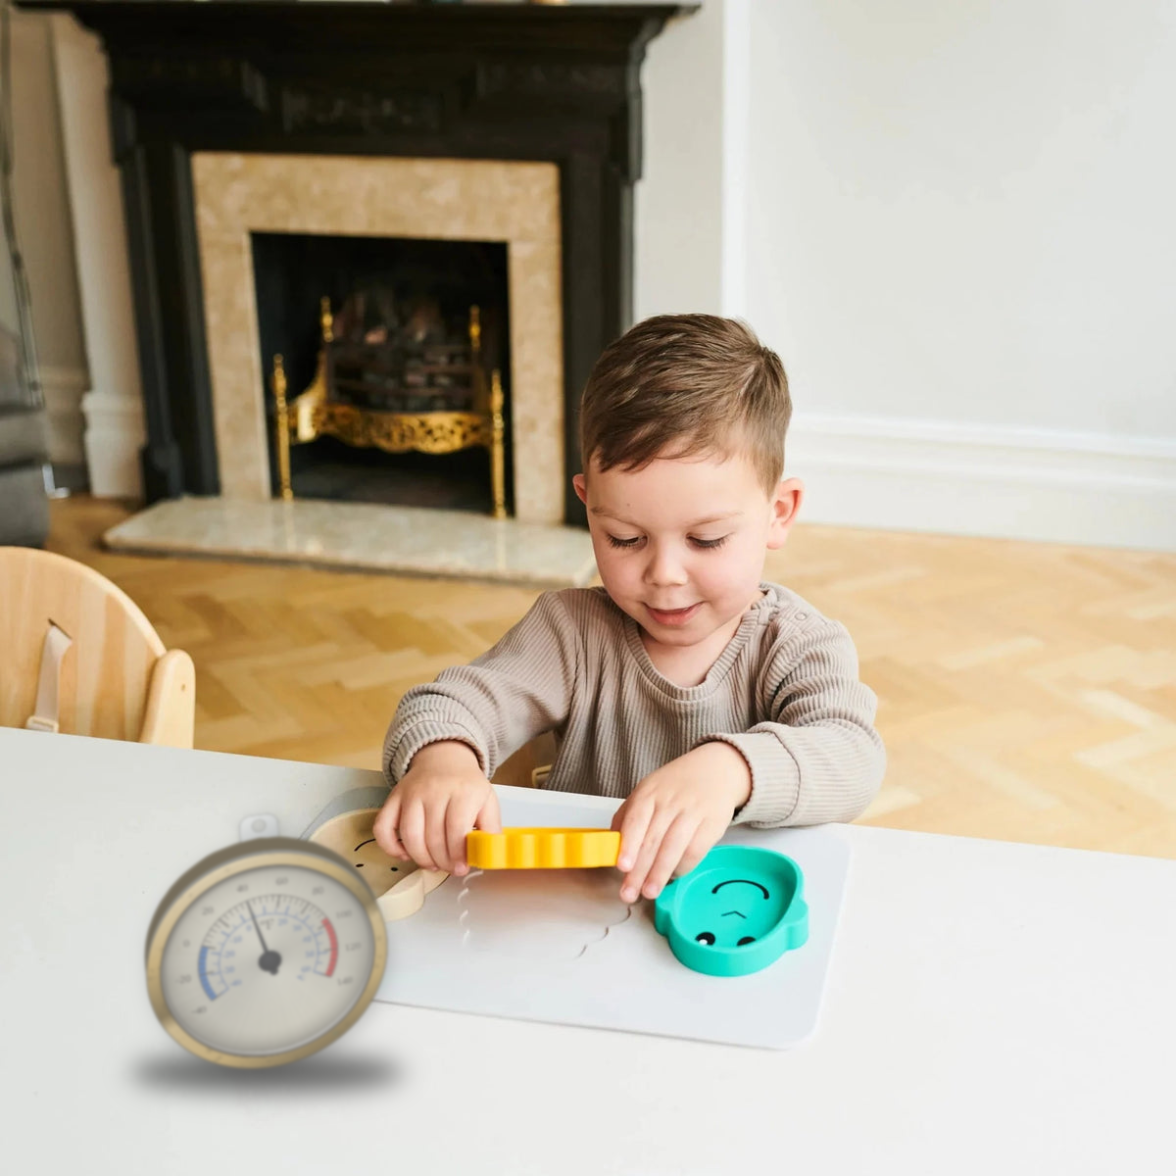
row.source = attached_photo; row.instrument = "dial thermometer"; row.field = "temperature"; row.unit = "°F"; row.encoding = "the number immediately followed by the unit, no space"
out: 40°F
